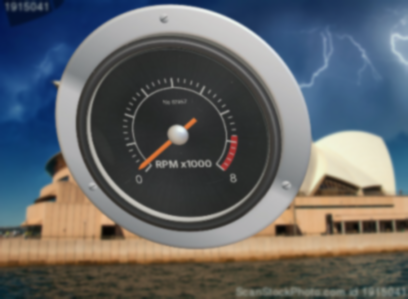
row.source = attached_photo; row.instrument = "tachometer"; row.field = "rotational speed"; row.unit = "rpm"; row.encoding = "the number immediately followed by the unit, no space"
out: 200rpm
